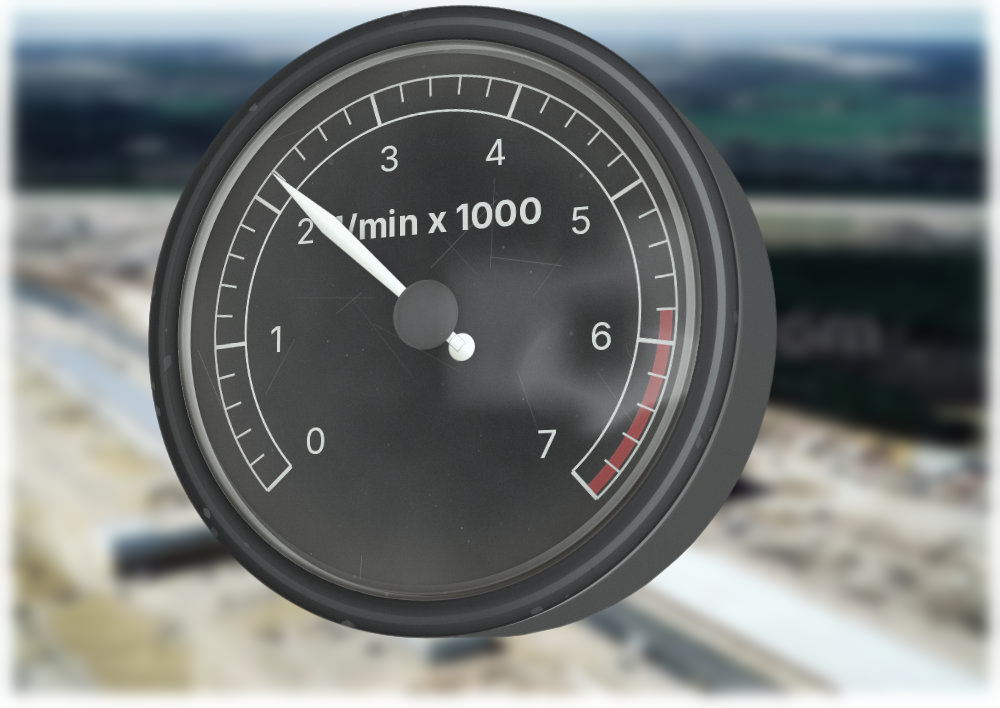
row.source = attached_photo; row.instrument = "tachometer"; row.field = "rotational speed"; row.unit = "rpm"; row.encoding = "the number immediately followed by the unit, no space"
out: 2200rpm
